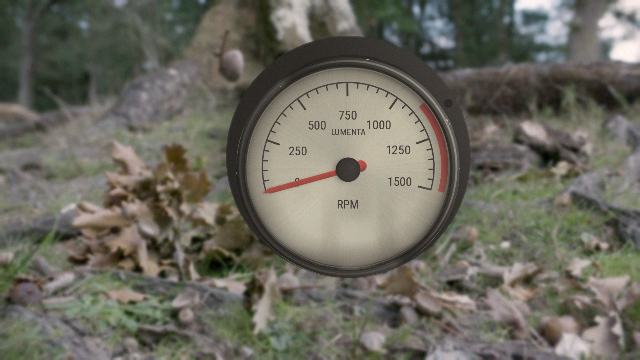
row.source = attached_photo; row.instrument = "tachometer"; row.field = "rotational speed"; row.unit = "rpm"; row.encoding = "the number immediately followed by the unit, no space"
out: 0rpm
